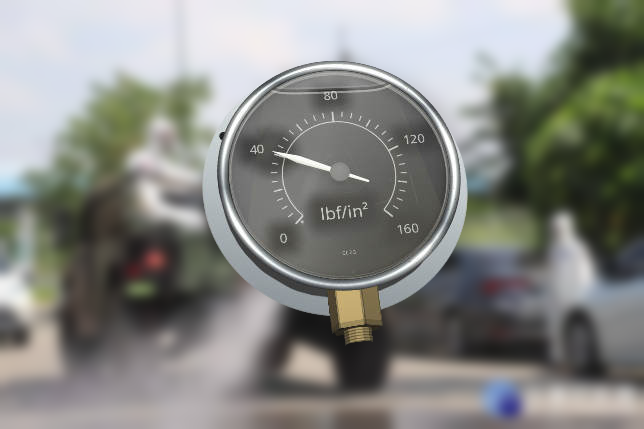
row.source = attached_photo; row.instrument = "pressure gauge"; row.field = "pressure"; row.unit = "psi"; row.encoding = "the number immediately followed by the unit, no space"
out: 40psi
